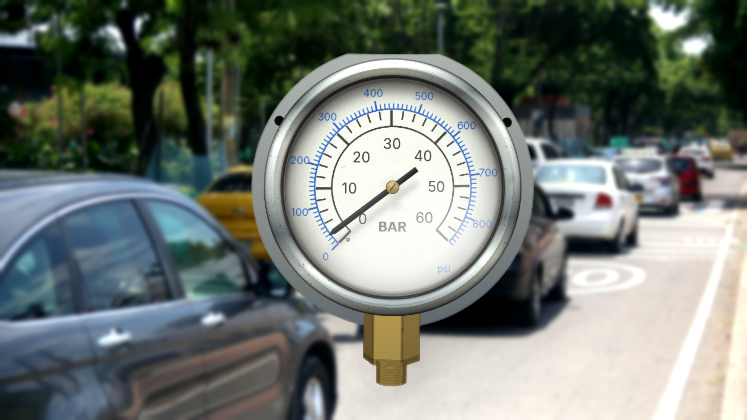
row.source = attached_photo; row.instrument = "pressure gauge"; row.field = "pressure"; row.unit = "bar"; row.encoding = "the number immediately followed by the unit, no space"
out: 2bar
